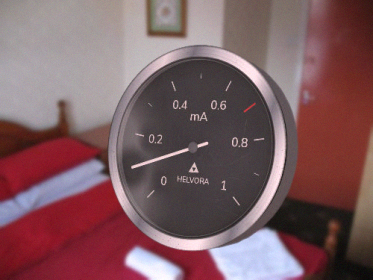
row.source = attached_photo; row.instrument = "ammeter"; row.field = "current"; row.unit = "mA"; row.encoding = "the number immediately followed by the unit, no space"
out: 0.1mA
